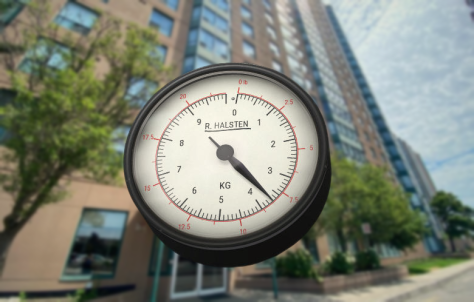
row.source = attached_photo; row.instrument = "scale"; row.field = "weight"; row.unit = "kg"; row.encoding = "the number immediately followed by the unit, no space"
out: 3.7kg
